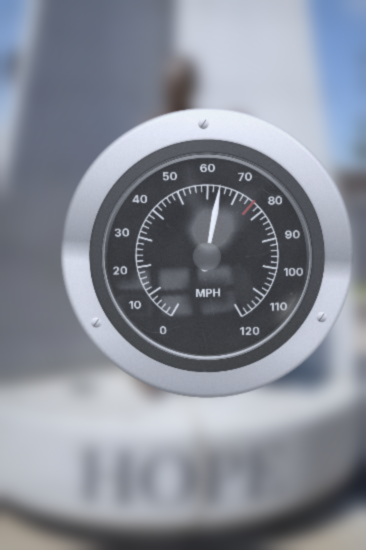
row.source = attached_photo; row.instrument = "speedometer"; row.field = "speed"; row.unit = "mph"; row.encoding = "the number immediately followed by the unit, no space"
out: 64mph
